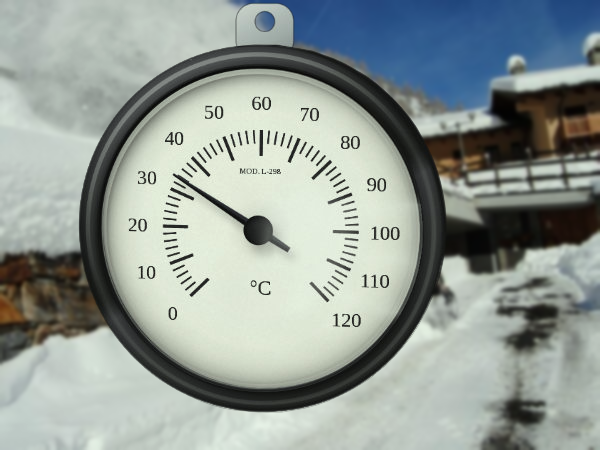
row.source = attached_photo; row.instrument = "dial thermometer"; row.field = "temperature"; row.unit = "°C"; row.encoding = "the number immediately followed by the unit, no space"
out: 34°C
